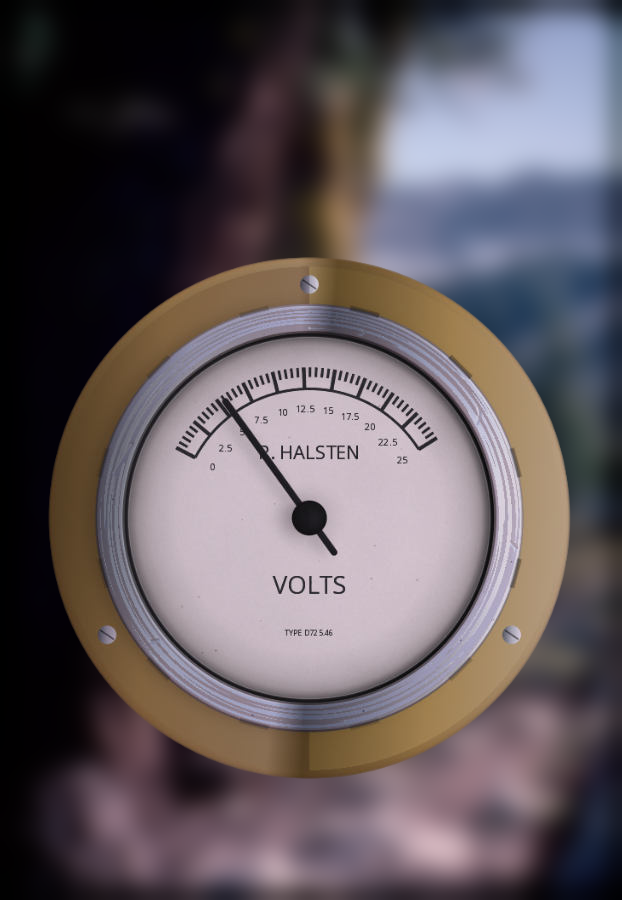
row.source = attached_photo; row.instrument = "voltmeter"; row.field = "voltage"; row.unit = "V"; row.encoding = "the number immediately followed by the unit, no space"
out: 5.5V
